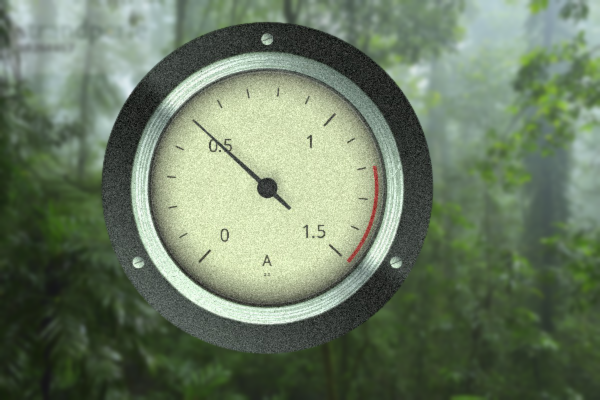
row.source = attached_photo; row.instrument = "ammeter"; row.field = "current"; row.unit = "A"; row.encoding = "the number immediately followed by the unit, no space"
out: 0.5A
